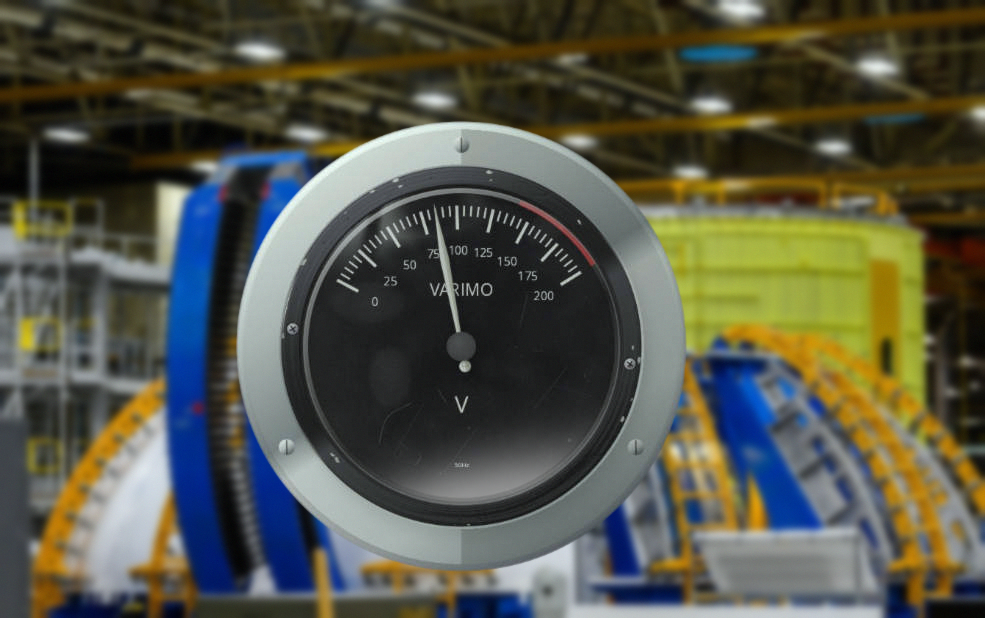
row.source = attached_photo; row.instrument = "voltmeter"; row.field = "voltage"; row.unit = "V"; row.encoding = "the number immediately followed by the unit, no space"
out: 85V
